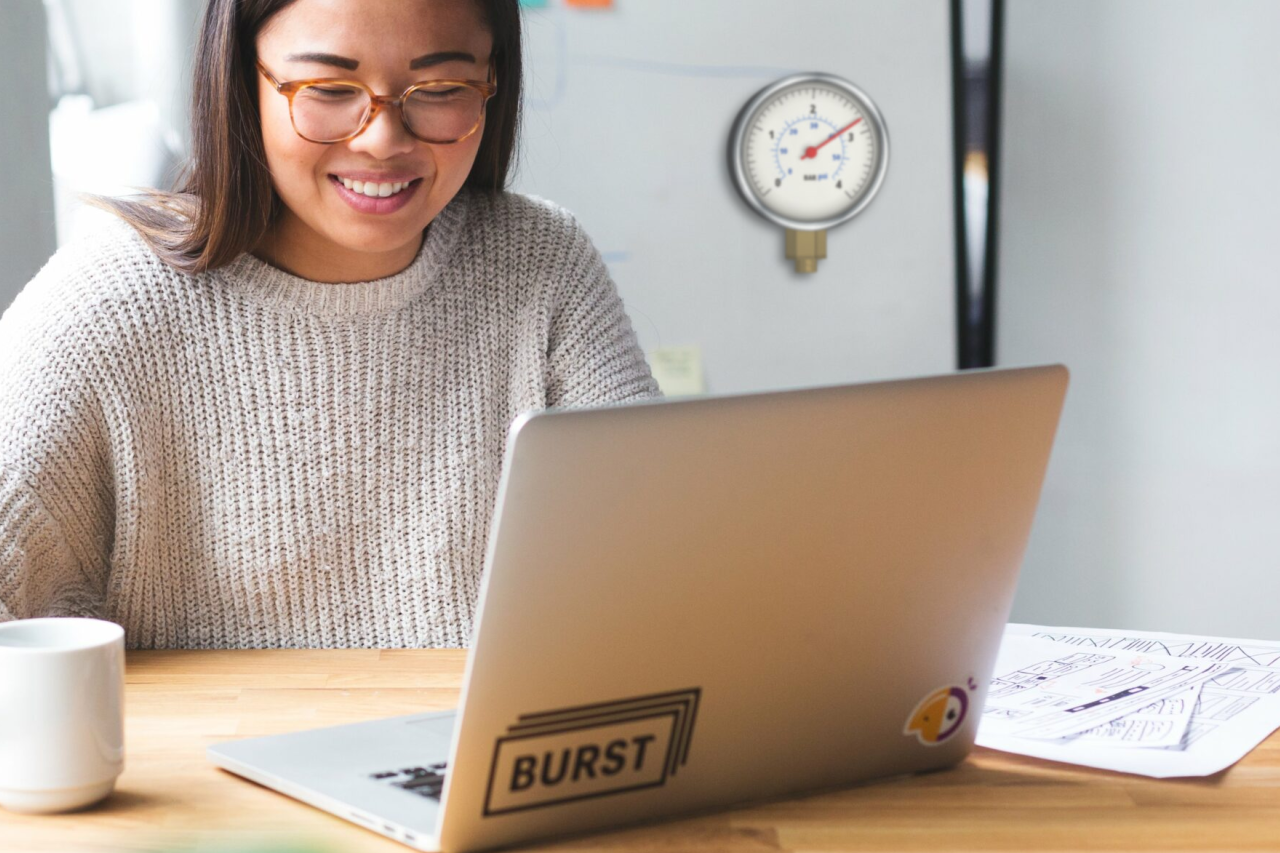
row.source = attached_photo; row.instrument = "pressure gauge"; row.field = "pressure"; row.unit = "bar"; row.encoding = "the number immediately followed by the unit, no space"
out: 2.8bar
